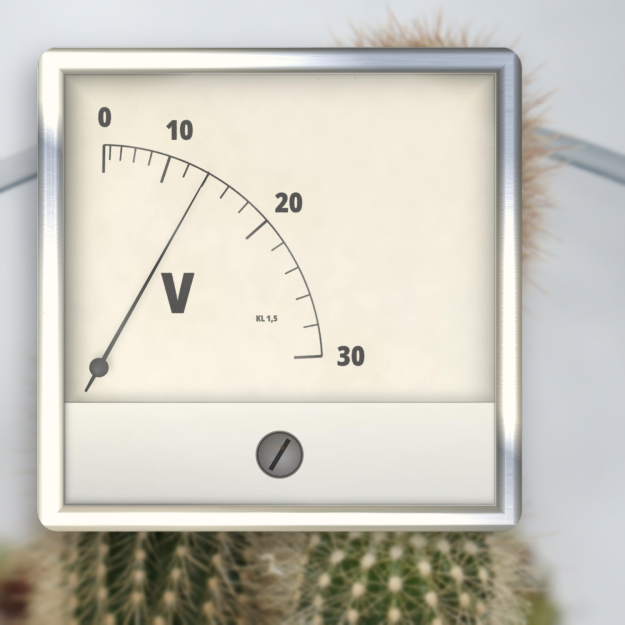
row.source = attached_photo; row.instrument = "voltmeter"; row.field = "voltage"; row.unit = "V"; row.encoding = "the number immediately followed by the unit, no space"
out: 14V
